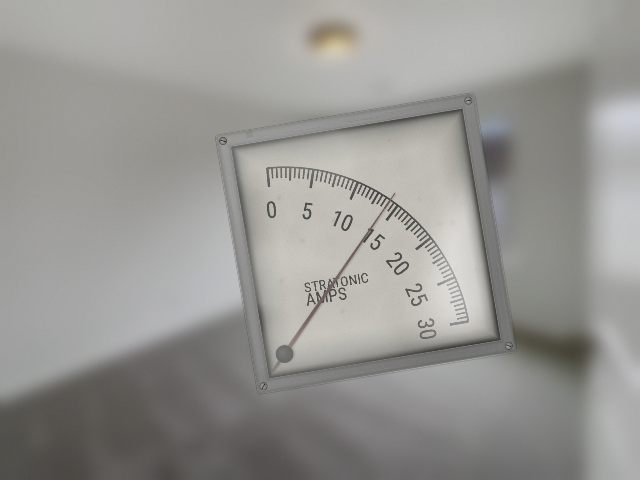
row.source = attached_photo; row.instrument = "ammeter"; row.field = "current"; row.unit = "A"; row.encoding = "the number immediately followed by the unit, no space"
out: 14A
